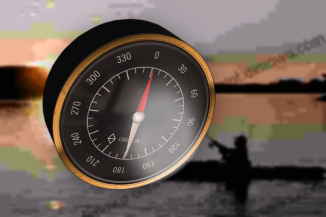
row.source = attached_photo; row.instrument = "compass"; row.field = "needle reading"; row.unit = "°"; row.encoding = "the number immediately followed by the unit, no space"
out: 0°
